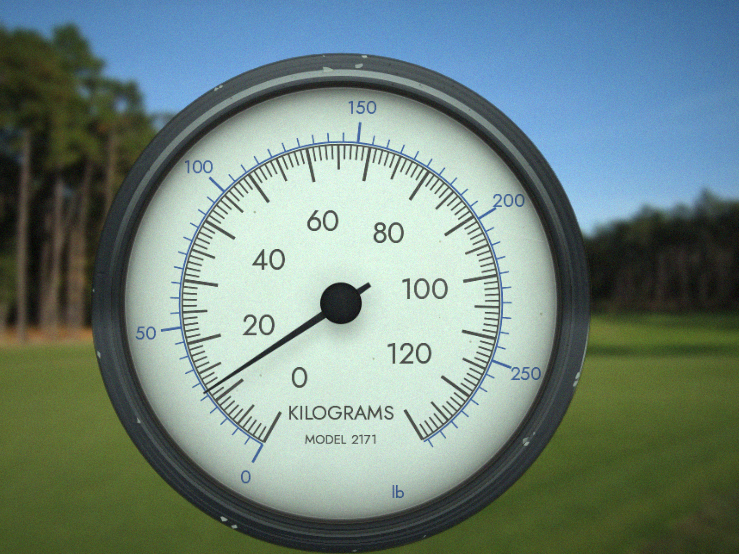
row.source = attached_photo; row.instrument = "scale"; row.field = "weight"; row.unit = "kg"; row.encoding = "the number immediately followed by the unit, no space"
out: 12kg
